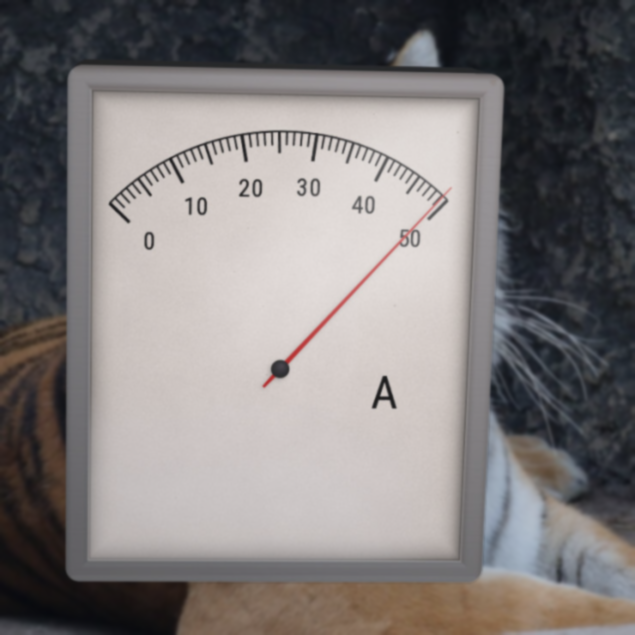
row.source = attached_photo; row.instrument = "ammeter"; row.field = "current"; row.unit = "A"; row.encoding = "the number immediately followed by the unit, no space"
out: 49A
